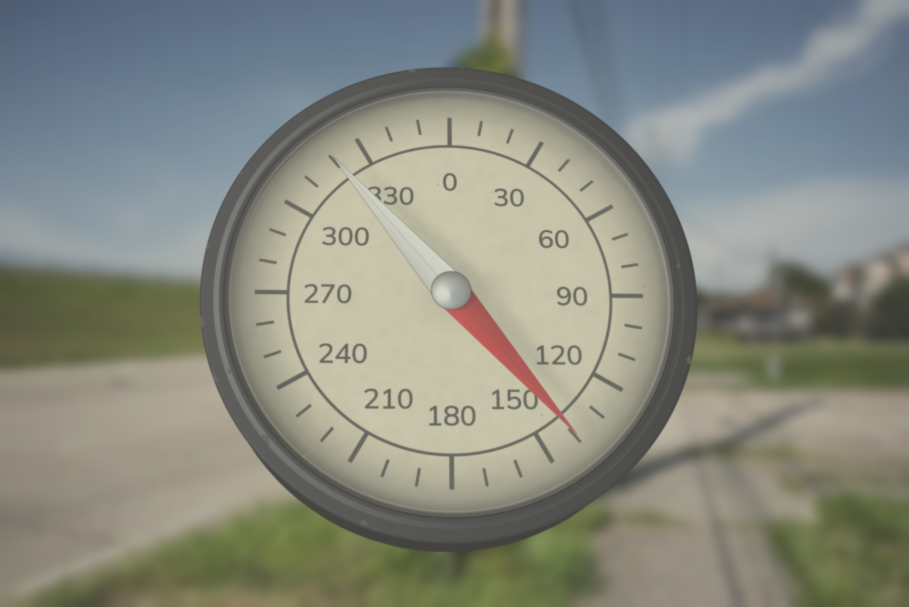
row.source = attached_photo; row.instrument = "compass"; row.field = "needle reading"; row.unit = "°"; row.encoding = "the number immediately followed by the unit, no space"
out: 140°
